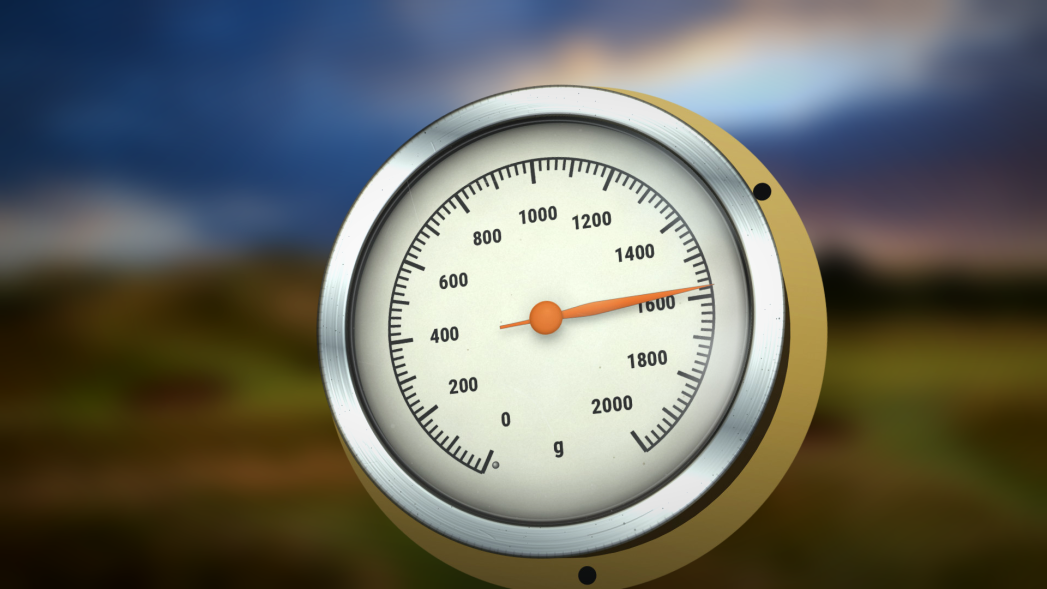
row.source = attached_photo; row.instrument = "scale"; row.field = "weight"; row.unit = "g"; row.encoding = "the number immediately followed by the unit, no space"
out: 1580g
